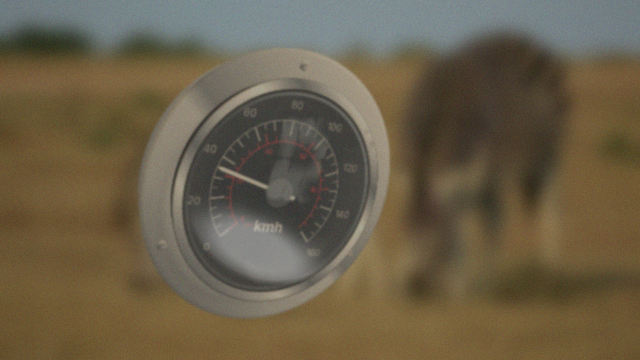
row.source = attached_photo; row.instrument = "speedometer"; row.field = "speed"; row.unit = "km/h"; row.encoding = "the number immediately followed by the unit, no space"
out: 35km/h
